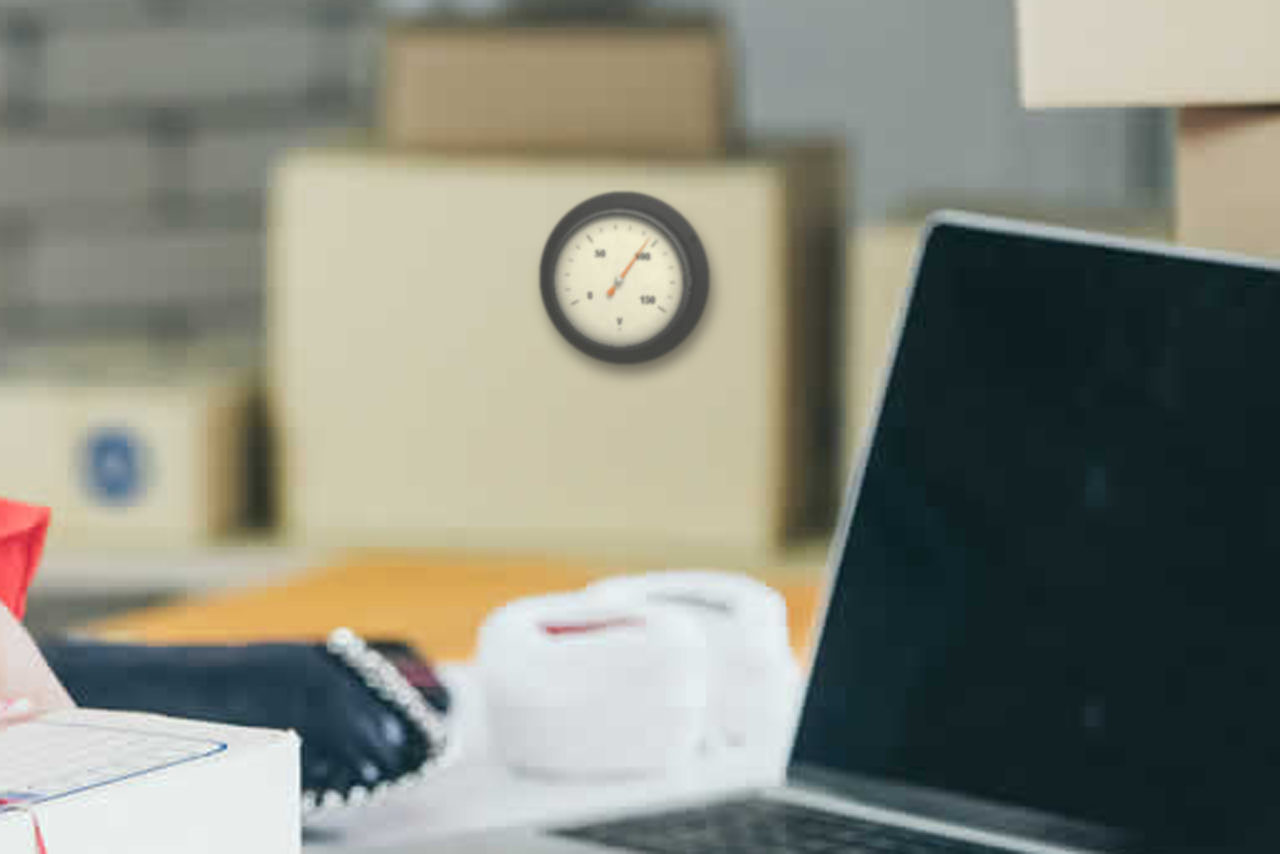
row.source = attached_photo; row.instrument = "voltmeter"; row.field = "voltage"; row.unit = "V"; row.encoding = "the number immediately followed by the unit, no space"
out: 95V
